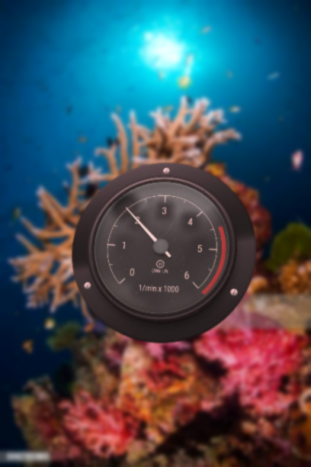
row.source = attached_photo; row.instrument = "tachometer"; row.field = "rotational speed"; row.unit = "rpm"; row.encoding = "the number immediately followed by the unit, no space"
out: 2000rpm
